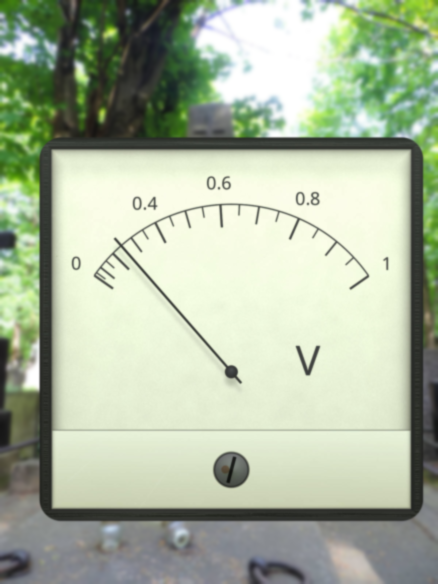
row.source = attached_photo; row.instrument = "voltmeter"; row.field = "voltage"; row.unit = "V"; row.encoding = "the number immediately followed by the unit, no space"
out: 0.25V
